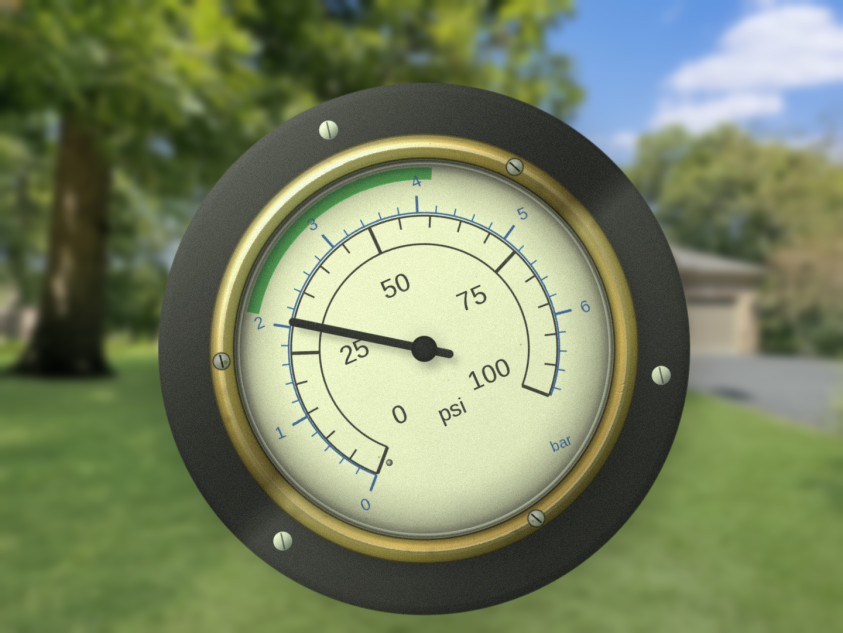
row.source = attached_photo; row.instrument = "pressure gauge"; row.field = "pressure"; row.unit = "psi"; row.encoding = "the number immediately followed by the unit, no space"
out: 30psi
